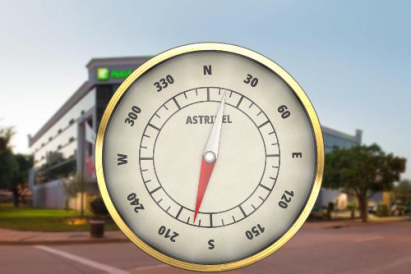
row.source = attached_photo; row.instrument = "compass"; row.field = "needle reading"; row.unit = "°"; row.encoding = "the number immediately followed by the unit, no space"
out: 195°
